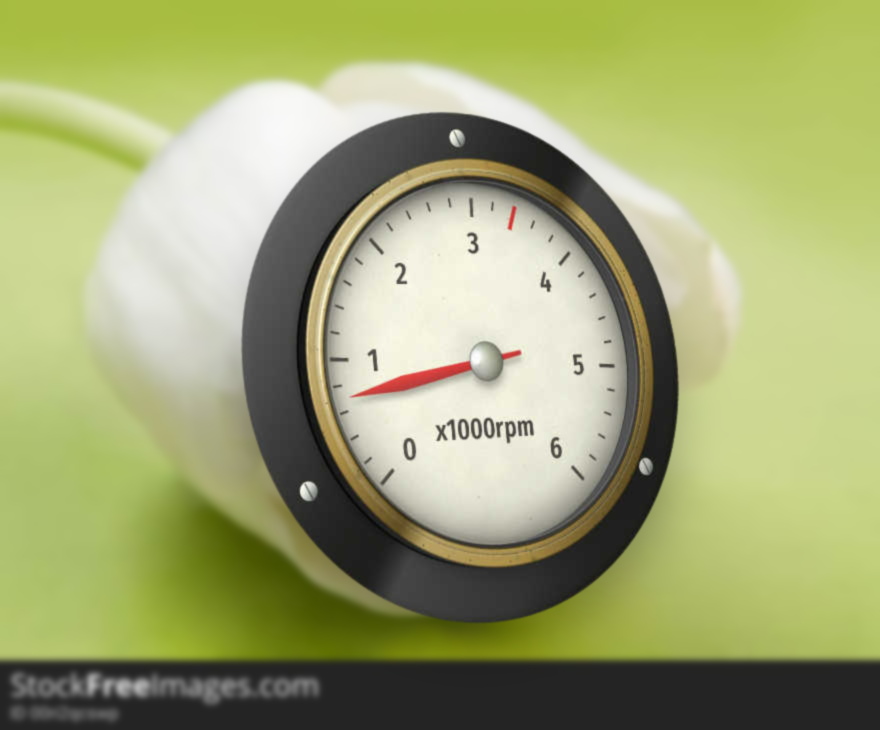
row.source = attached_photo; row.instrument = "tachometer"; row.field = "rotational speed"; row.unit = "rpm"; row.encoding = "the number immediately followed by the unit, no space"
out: 700rpm
